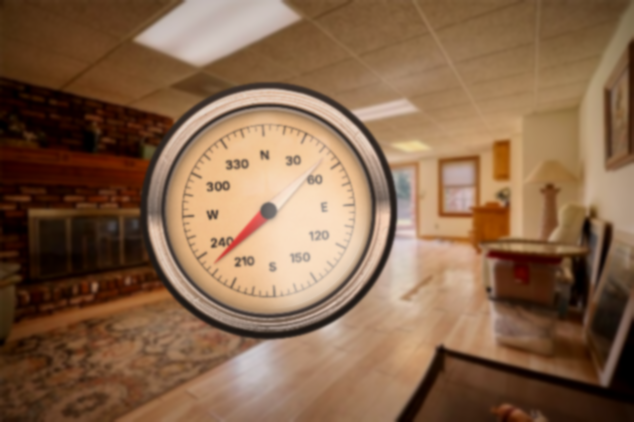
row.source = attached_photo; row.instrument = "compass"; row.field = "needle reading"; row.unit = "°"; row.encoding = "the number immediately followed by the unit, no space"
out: 230°
